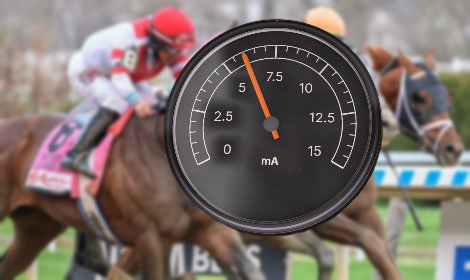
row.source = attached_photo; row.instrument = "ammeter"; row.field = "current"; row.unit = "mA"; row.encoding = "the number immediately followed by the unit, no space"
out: 6mA
